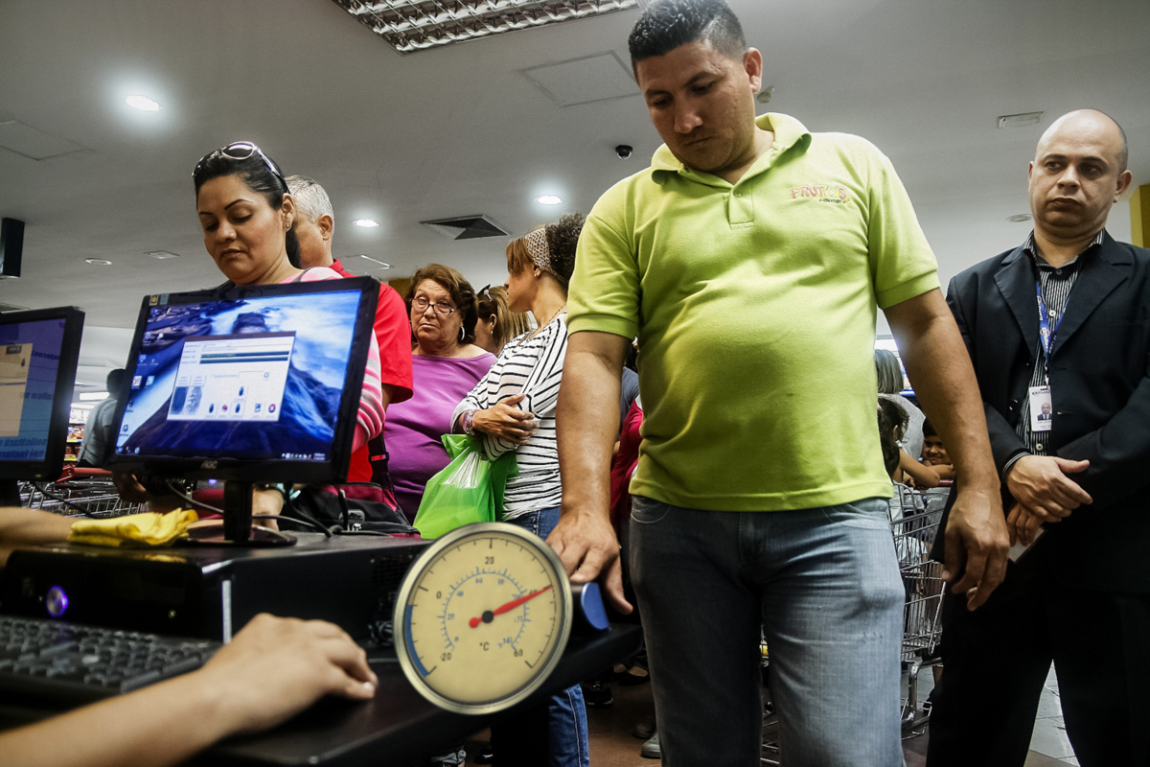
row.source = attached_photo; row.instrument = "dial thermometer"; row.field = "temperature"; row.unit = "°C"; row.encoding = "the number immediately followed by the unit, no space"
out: 40°C
